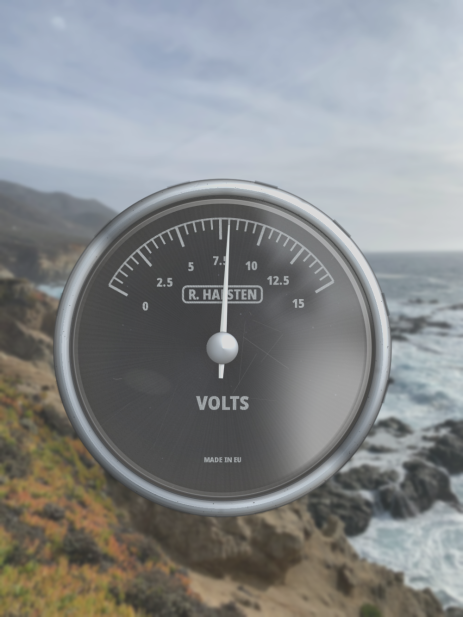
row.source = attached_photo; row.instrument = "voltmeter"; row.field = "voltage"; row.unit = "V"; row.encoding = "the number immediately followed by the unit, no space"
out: 8V
